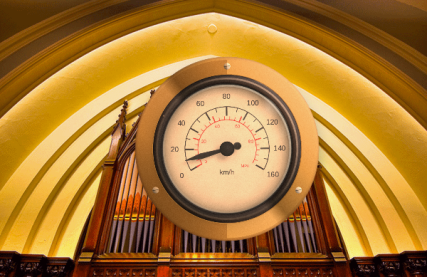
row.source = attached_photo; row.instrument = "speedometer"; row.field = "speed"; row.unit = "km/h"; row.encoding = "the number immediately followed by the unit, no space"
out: 10km/h
